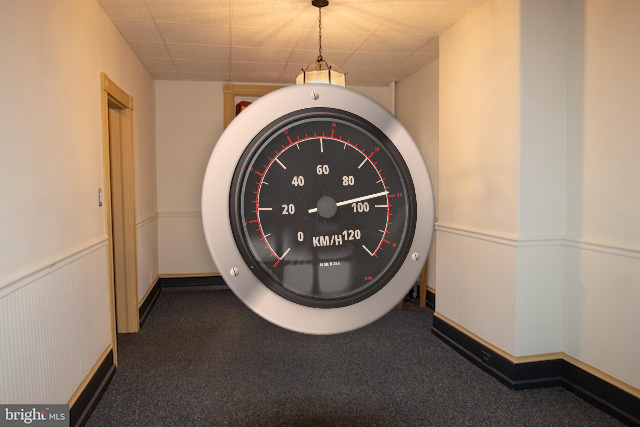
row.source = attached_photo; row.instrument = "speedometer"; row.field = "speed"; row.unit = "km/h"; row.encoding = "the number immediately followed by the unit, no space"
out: 95km/h
